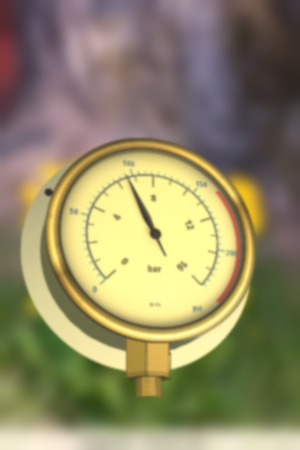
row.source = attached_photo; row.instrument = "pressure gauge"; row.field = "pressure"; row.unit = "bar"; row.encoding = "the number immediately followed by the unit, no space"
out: 6.5bar
